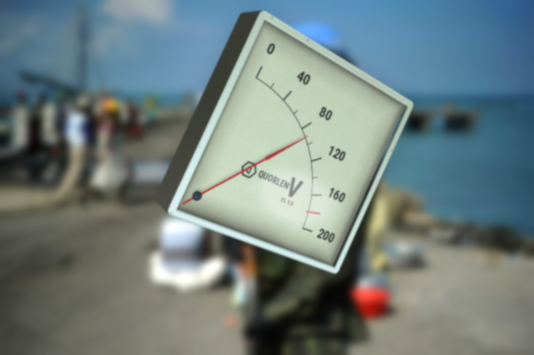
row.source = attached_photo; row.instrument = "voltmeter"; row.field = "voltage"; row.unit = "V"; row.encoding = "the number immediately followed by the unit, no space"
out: 90V
